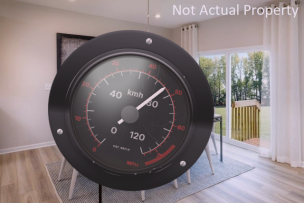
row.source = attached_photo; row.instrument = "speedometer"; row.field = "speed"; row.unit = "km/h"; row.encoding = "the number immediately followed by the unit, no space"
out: 75km/h
